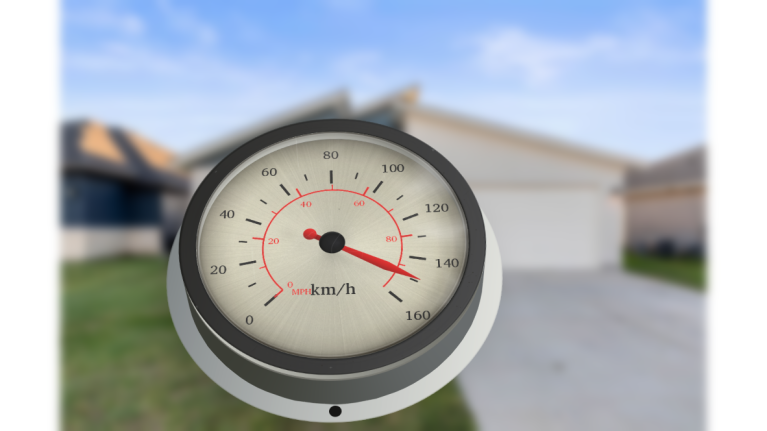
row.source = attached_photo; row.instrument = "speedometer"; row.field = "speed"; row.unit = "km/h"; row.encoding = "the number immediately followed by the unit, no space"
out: 150km/h
